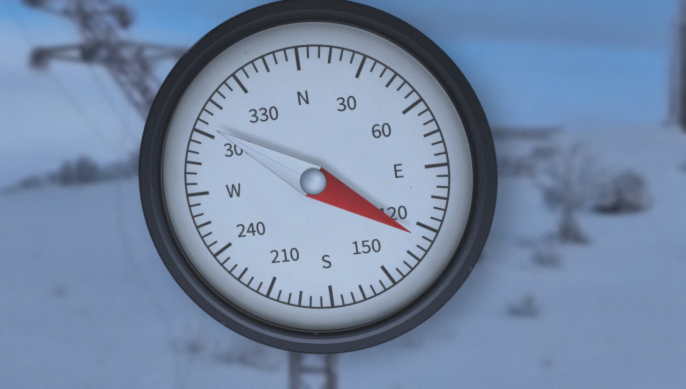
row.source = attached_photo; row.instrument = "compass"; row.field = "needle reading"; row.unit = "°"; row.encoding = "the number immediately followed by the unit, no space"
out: 125°
